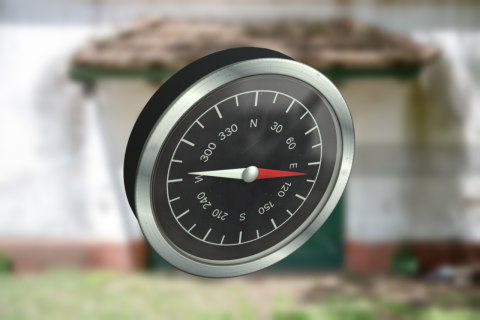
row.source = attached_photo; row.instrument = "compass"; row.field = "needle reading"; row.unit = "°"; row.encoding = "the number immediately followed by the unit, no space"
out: 97.5°
